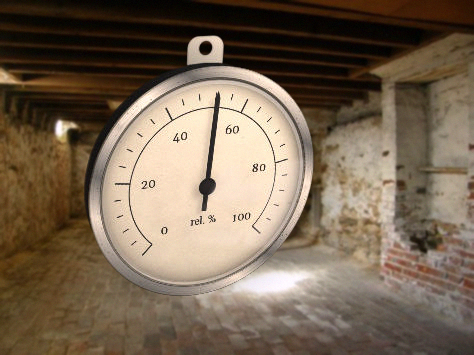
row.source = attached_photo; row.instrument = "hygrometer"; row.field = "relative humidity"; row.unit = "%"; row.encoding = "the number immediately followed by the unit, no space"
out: 52%
